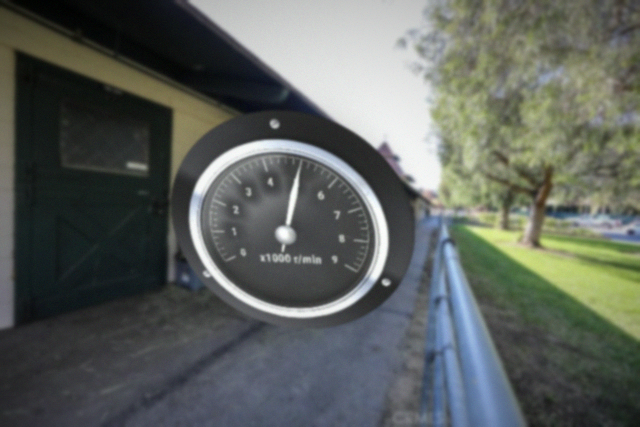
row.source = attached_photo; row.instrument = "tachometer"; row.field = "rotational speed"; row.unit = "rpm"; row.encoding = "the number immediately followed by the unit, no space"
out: 5000rpm
